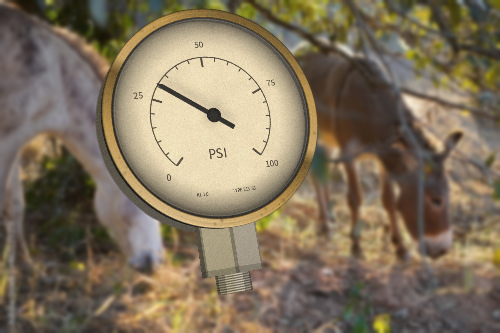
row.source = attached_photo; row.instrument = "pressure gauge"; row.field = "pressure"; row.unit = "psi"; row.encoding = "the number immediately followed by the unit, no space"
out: 30psi
